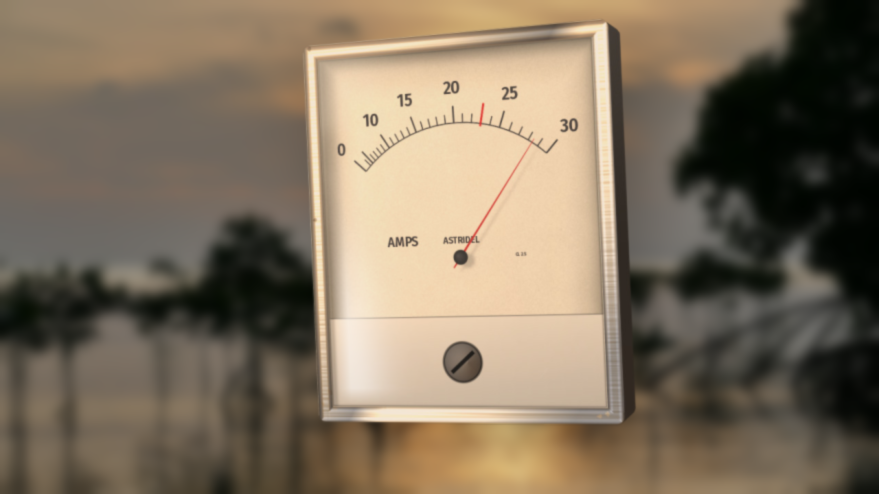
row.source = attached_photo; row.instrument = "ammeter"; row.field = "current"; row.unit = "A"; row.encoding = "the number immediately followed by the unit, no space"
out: 28.5A
